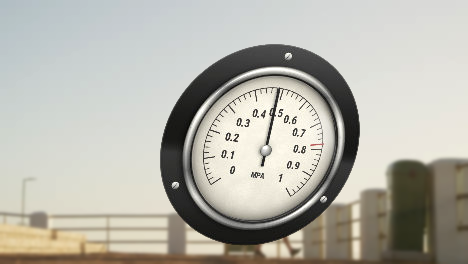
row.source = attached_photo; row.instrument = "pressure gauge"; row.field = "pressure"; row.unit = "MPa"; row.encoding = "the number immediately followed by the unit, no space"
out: 0.48MPa
